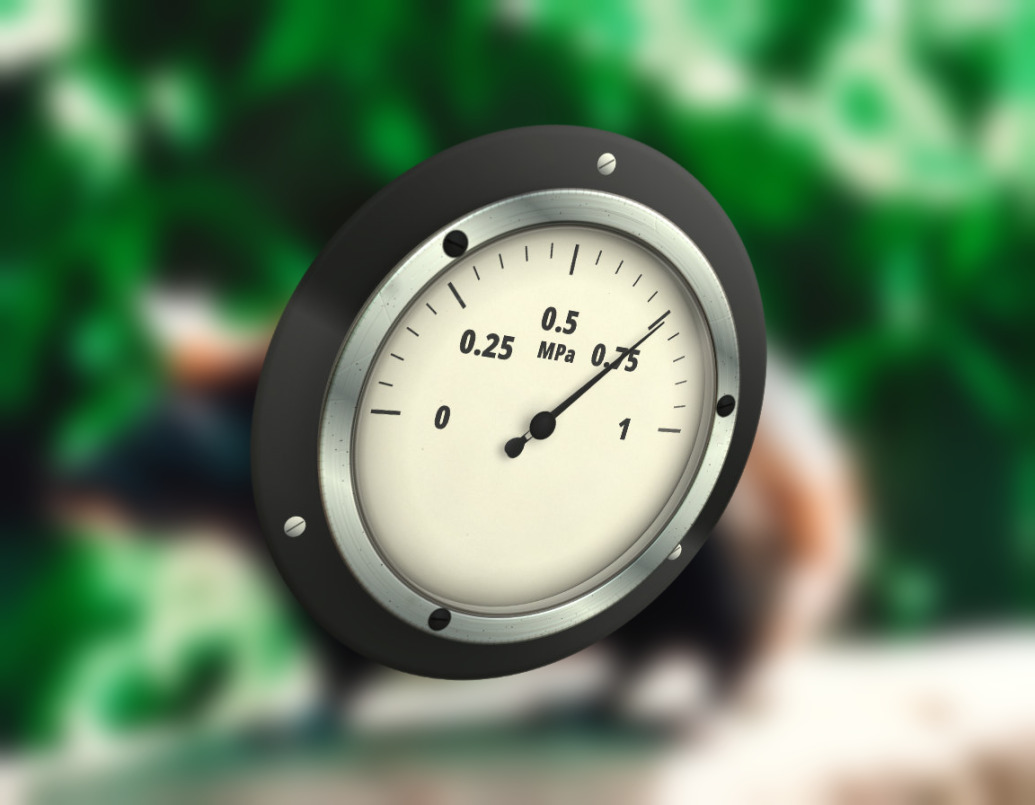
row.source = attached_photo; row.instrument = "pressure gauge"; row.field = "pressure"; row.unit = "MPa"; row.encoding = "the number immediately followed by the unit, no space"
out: 0.75MPa
